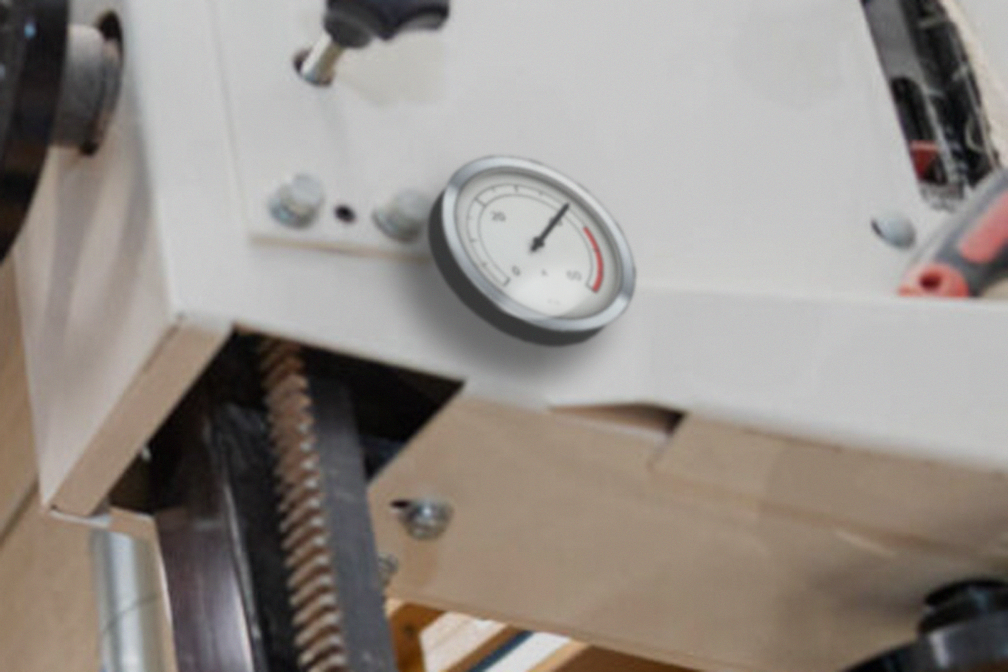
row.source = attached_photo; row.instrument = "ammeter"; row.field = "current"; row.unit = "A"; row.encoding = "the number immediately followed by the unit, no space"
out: 40A
